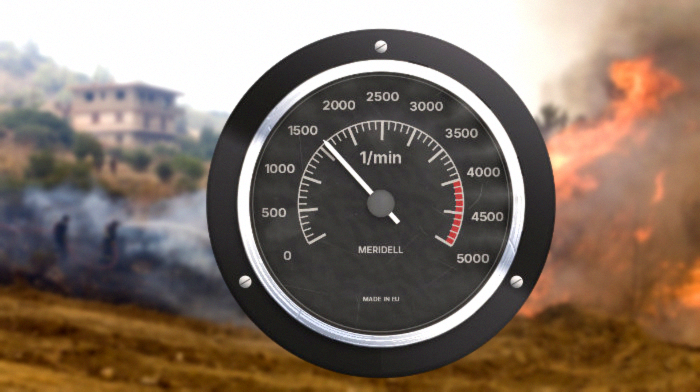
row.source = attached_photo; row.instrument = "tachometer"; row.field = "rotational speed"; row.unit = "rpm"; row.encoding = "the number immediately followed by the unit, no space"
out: 1600rpm
